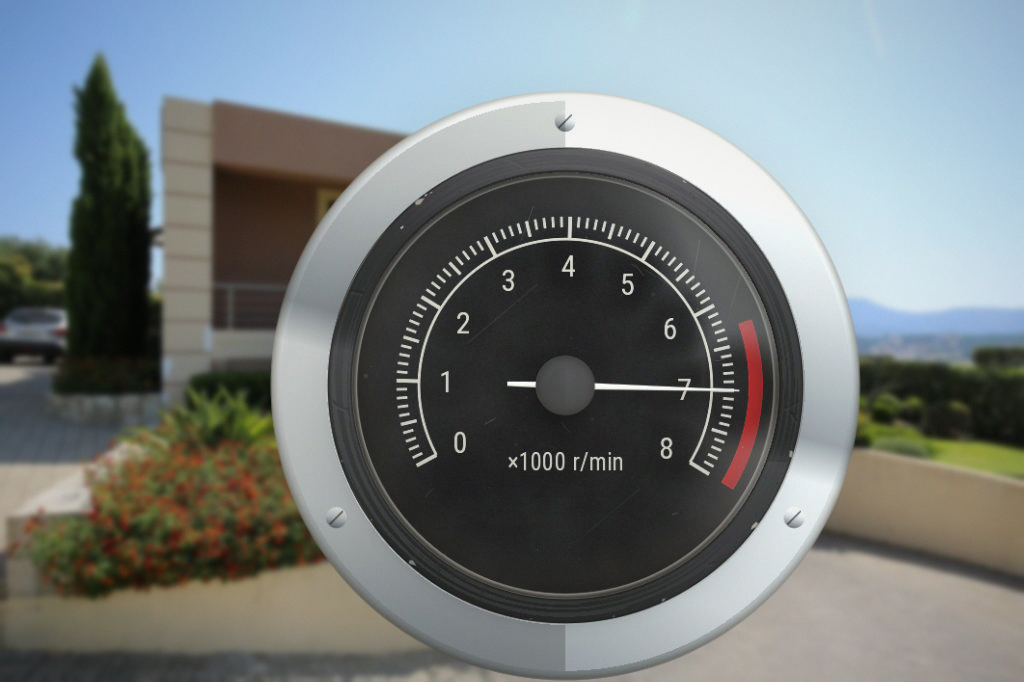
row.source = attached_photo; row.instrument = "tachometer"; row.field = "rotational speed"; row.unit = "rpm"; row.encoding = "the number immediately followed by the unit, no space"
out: 7000rpm
